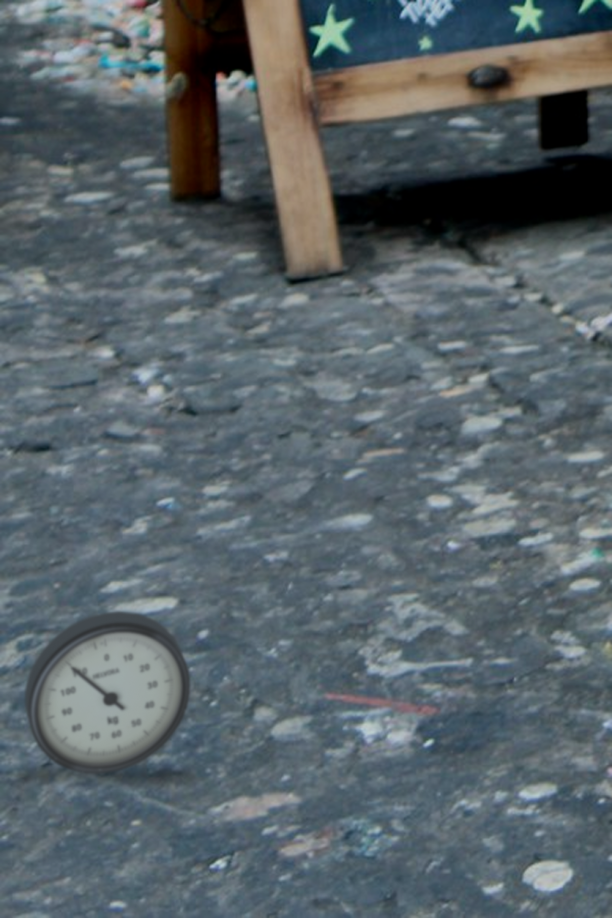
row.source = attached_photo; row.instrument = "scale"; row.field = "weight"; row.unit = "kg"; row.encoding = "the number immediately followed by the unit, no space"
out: 110kg
